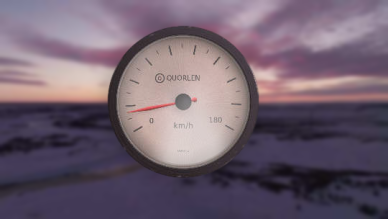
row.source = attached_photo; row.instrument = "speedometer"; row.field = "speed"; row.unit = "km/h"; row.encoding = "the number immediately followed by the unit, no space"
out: 15km/h
